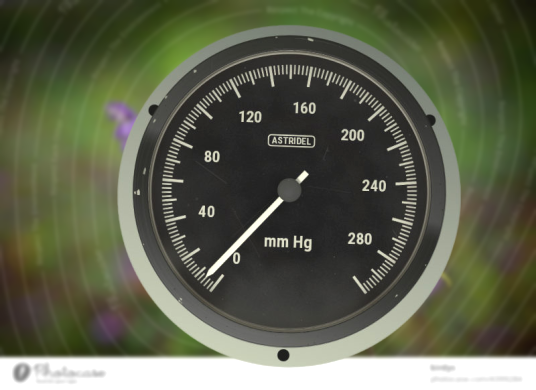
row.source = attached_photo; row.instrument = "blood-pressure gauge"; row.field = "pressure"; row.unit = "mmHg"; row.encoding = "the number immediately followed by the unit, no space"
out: 6mmHg
